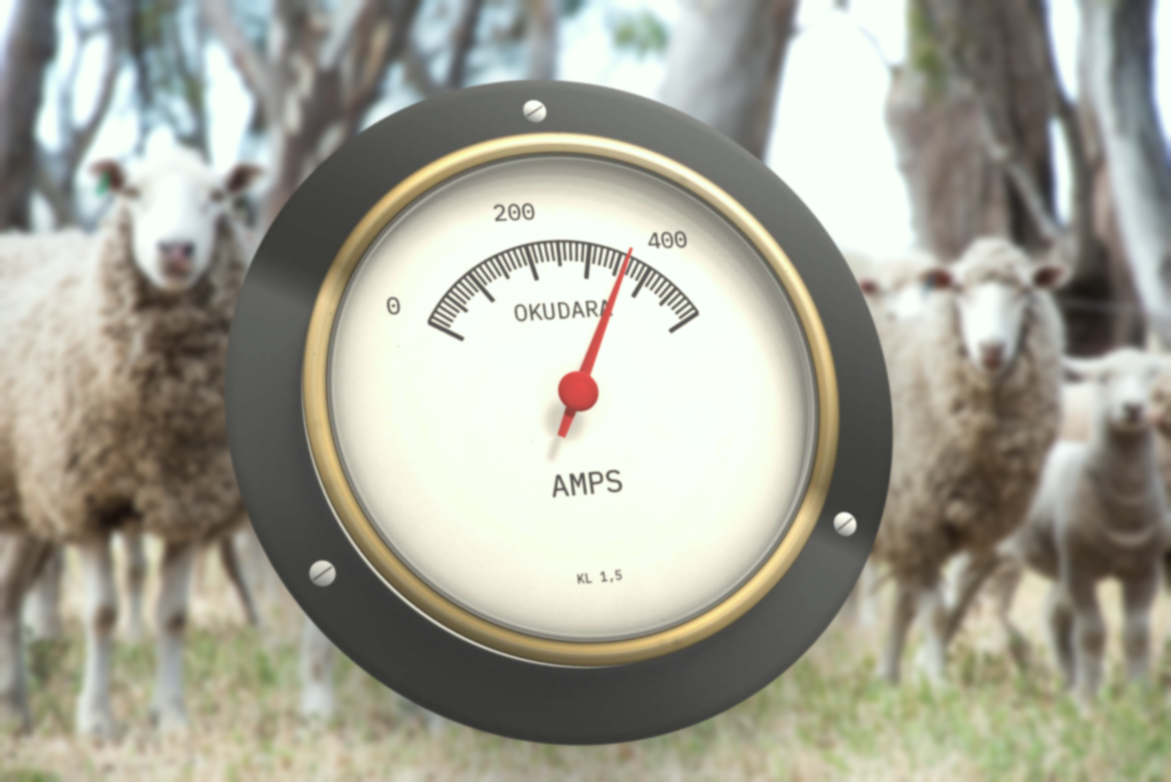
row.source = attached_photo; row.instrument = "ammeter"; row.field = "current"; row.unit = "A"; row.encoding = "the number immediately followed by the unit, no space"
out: 360A
